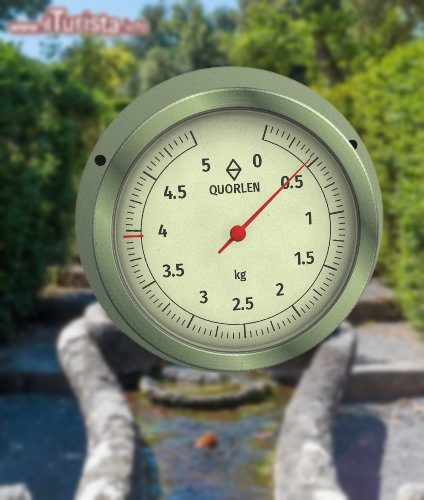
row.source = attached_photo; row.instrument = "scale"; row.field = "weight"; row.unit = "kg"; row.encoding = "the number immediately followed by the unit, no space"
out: 0.45kg
